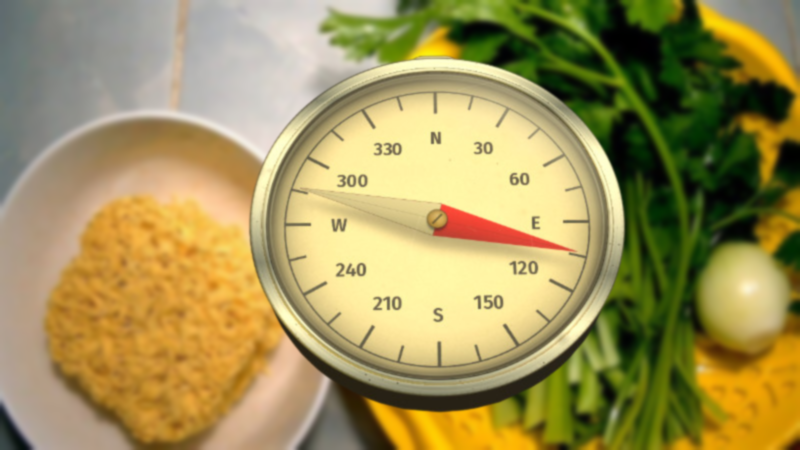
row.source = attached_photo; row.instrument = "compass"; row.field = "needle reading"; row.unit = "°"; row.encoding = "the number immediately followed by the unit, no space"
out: 105°
